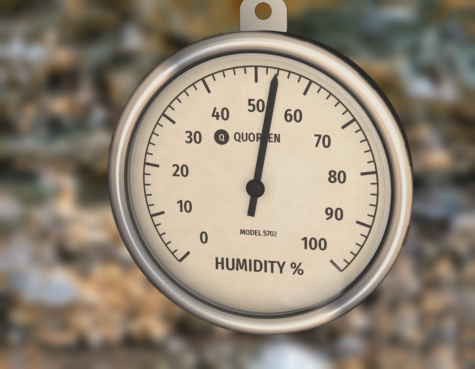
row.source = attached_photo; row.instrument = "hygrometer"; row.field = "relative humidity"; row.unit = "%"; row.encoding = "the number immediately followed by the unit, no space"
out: 54%
